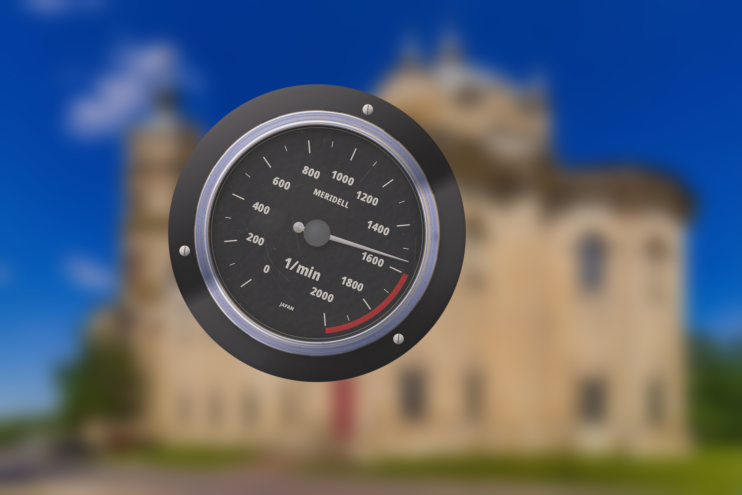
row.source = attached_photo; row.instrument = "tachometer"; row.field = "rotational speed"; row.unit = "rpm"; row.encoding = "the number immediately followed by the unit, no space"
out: 1550rpm
